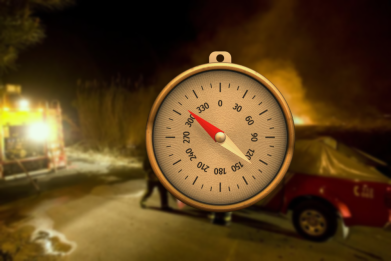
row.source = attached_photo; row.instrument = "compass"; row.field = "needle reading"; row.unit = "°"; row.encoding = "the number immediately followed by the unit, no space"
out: 310°
